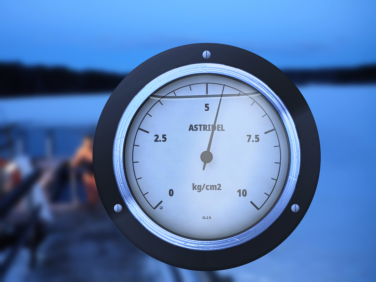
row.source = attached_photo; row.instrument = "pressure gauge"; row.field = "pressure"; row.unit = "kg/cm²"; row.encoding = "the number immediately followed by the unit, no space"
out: 5.5kg/cm²
